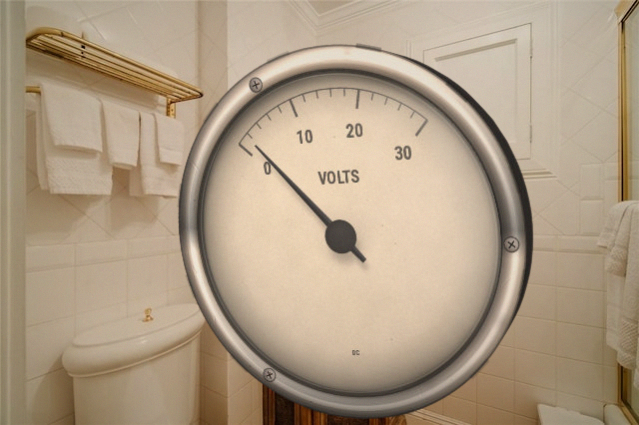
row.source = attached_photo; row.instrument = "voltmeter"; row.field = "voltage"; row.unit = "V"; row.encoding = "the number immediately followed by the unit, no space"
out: 2V
